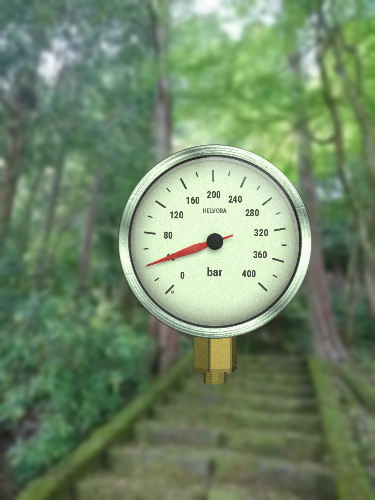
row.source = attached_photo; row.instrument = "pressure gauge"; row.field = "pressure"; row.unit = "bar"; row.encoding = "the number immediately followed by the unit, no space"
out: 40bar
